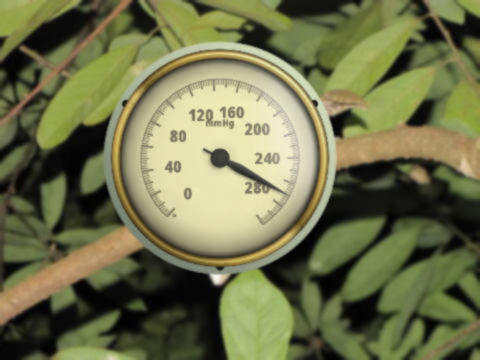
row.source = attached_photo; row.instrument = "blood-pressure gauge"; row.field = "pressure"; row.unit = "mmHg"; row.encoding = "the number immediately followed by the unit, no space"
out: 270mmHg
